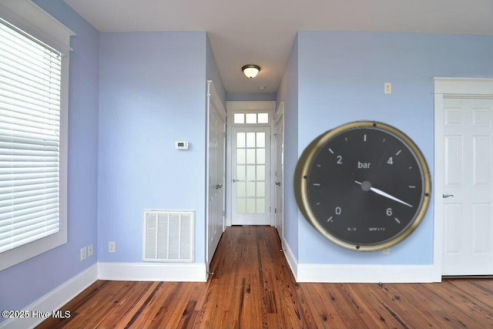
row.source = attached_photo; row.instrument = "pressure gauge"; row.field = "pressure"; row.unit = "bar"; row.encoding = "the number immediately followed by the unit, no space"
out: 5.5bar
